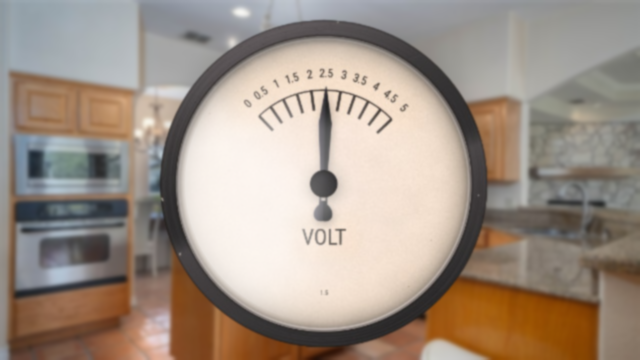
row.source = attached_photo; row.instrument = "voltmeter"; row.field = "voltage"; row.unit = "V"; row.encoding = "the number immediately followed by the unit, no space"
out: 2.5V
